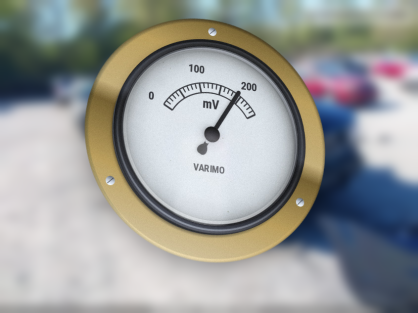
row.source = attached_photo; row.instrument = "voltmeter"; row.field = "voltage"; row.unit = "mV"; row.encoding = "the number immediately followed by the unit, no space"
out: 190mV
